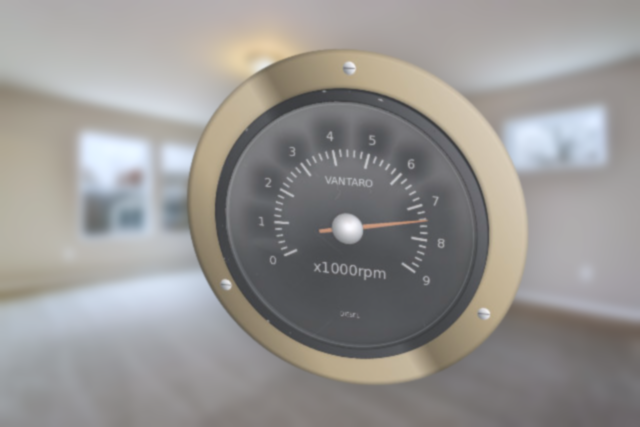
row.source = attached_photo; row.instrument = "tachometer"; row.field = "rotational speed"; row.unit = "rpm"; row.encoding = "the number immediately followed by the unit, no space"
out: 7400rpm
